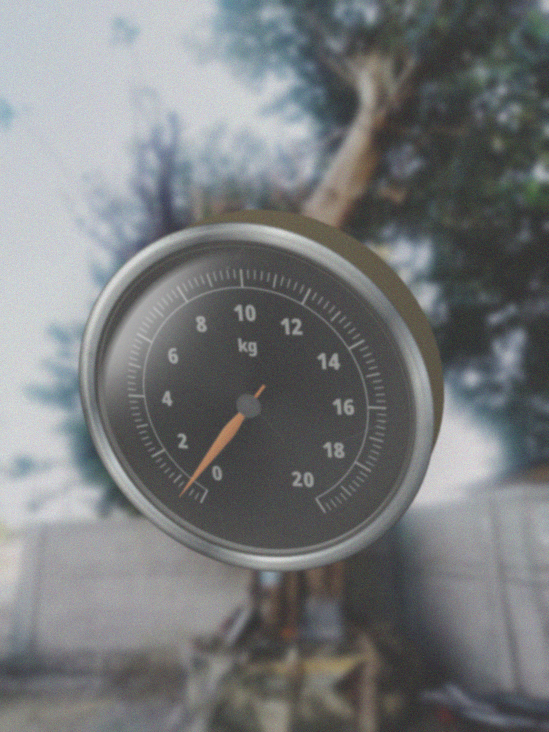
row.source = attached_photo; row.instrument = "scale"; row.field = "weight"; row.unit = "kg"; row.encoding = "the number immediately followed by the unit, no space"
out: 0.6kg
